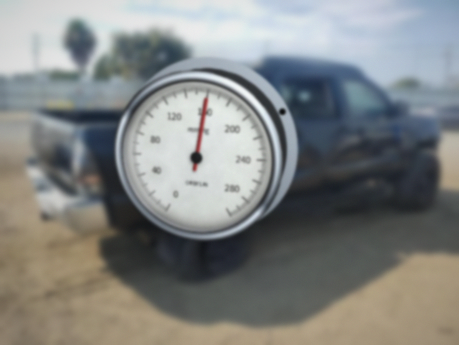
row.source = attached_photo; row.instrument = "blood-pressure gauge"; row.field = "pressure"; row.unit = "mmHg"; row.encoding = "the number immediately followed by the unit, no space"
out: 160mmHg
